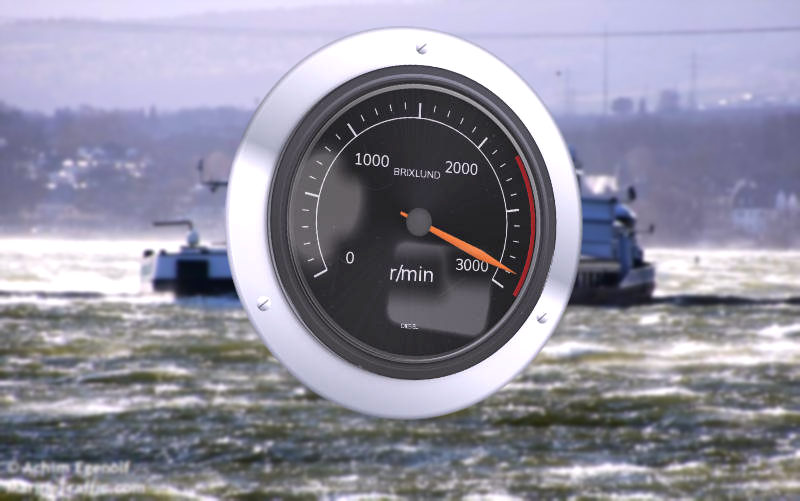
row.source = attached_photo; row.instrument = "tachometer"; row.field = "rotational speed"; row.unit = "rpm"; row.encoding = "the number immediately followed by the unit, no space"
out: 2900rpm
